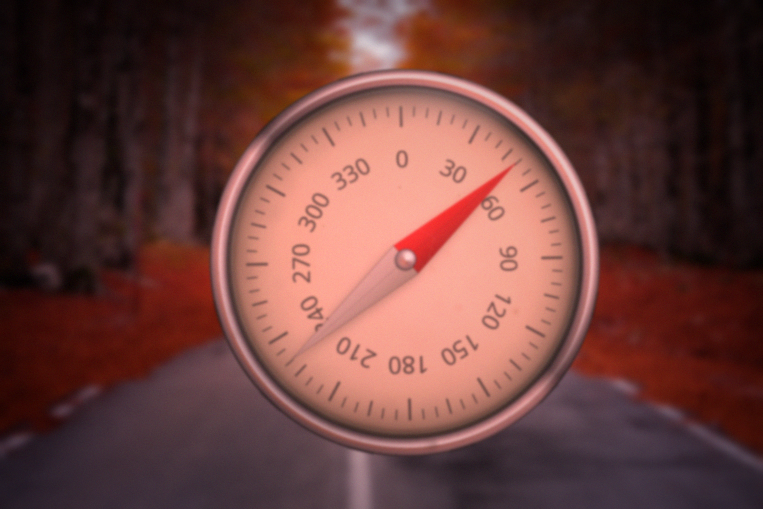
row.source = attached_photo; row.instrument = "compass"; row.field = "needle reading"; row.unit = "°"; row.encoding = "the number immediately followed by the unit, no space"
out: 50°
